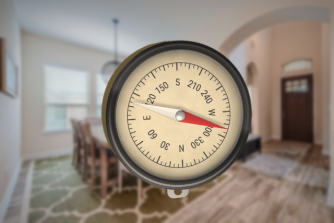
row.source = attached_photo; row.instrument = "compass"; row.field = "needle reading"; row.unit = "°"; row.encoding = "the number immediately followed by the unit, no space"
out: 290°
